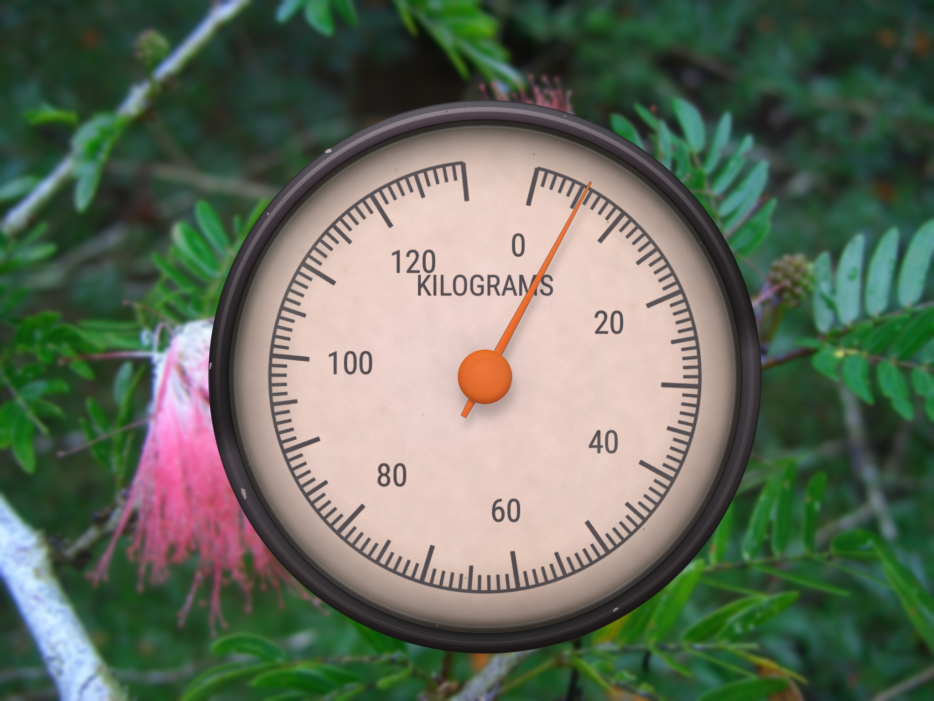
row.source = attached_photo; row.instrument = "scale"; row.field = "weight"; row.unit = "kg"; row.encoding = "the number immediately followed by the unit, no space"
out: 5.5kg
